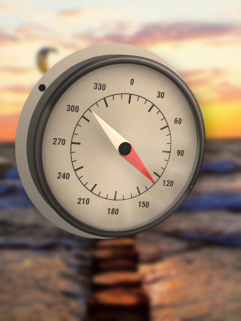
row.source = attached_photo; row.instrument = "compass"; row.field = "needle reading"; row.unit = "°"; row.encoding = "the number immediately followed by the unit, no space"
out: 130°
